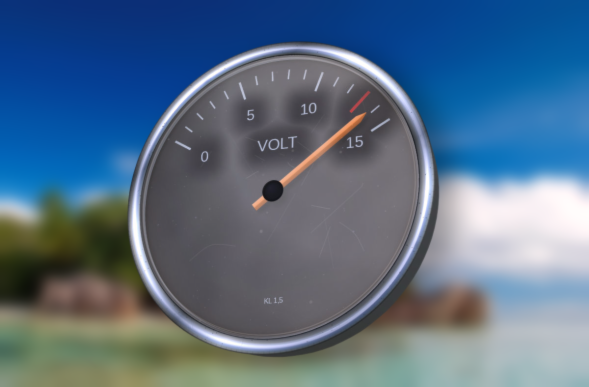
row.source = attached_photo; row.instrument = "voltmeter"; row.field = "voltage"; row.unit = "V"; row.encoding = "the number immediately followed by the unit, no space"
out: 14V
